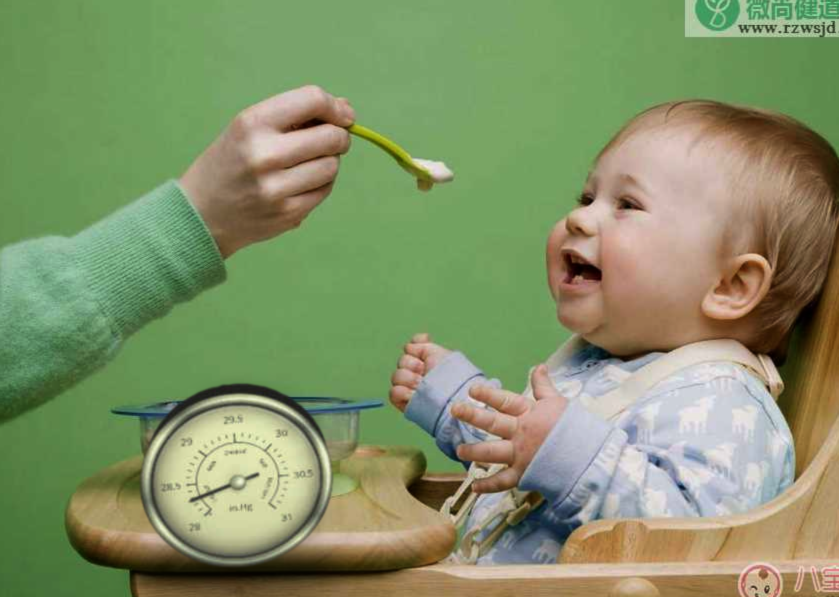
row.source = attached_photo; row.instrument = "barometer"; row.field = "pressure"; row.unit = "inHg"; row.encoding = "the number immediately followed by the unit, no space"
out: 28.3inHg
